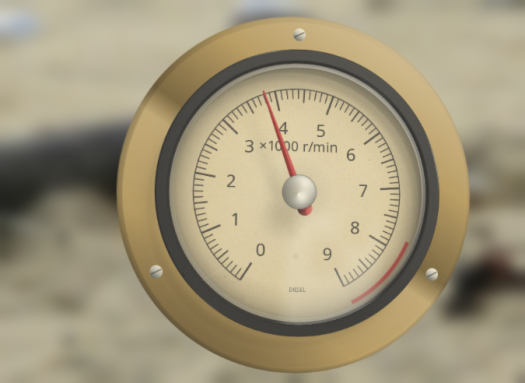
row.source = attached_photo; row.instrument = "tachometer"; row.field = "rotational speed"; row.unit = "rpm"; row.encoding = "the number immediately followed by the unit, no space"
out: 3800rpm
